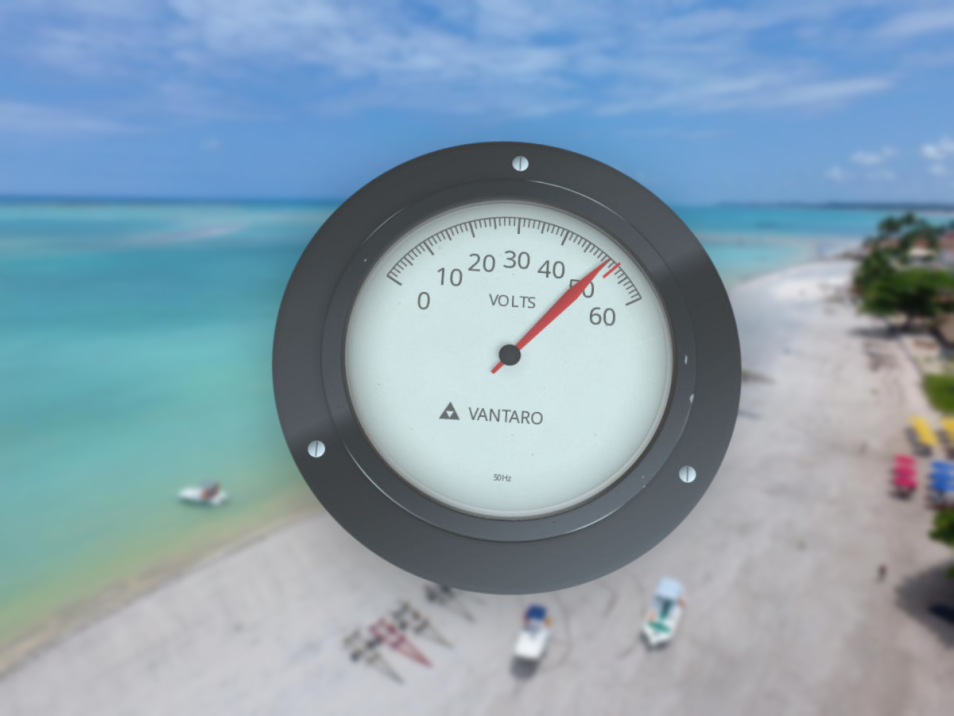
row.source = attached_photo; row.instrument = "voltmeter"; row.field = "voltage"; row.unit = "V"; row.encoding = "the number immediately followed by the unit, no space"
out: 50V
